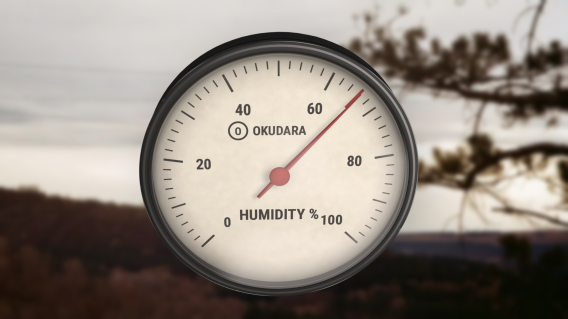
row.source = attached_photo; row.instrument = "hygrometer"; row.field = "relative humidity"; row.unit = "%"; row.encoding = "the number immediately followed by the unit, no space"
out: 66%
